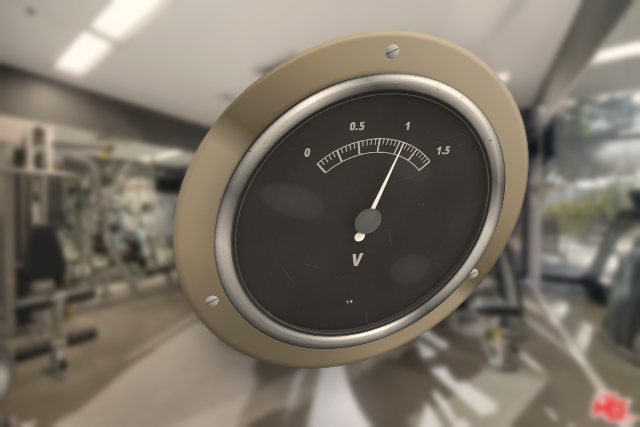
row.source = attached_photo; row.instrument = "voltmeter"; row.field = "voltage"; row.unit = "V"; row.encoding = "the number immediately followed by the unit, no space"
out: 1V
